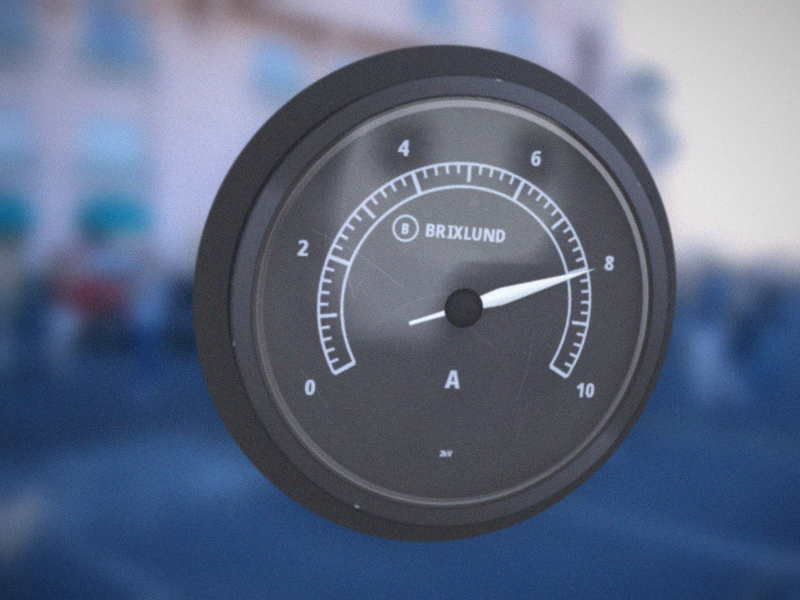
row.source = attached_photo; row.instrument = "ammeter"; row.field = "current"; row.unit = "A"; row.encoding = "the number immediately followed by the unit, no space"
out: 8A
